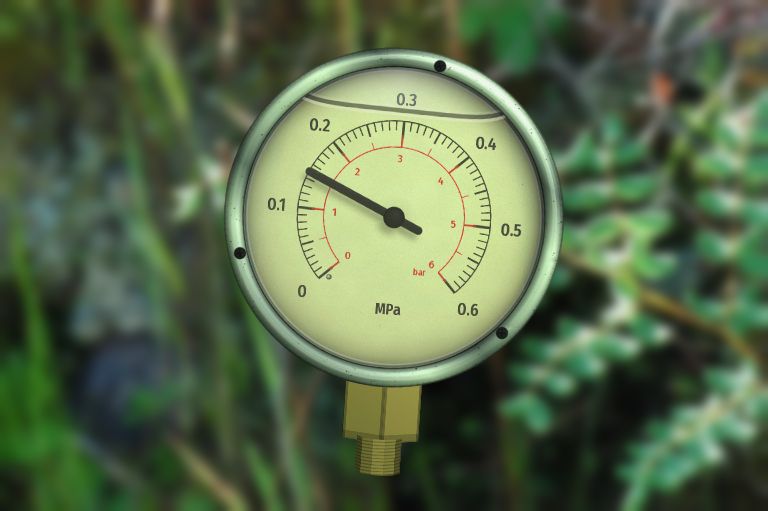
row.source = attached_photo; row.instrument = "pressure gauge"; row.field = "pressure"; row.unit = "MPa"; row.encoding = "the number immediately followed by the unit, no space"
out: 0.15MPa
